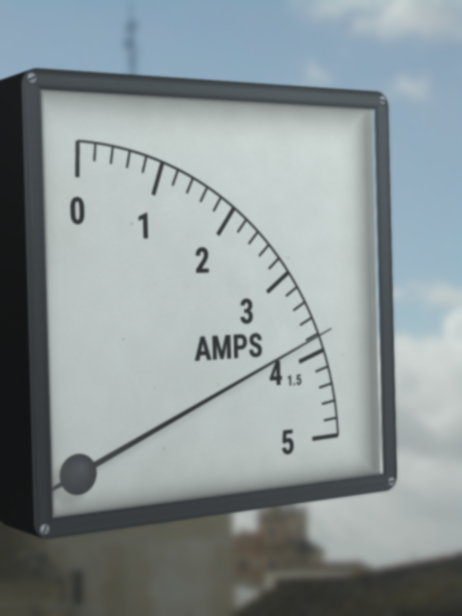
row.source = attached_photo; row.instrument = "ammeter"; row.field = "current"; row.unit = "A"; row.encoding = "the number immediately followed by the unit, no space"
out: 3.8A
